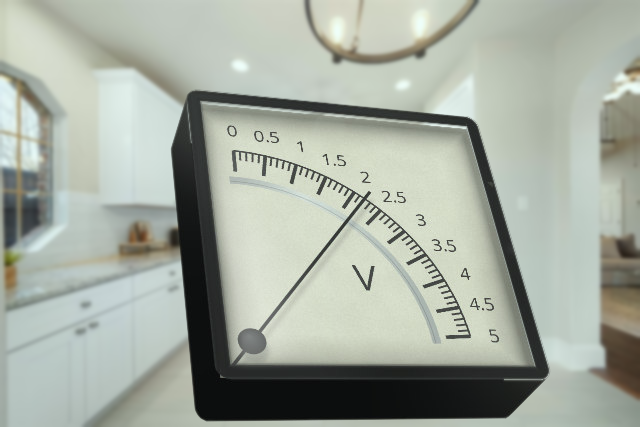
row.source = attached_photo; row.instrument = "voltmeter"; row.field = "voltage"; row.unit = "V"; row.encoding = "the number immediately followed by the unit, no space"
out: 2.2V
